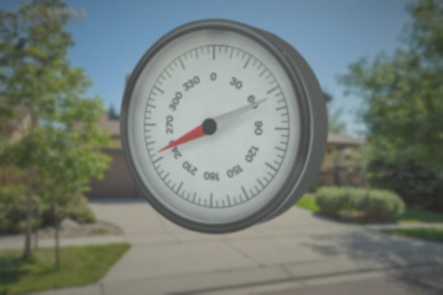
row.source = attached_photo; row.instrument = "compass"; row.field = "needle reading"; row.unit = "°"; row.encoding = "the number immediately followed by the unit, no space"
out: 245°
